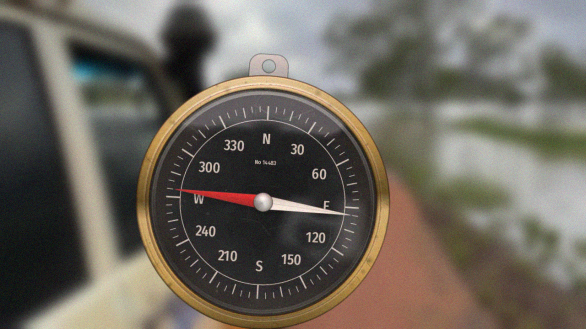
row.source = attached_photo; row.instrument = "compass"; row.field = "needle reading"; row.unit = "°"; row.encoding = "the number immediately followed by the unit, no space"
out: 275°
